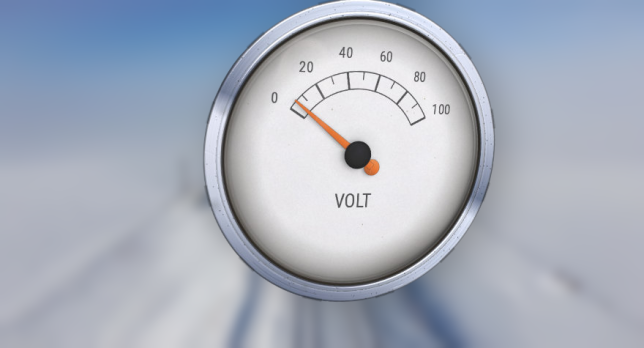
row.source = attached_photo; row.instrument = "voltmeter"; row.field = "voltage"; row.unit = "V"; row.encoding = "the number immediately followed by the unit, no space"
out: 5V
